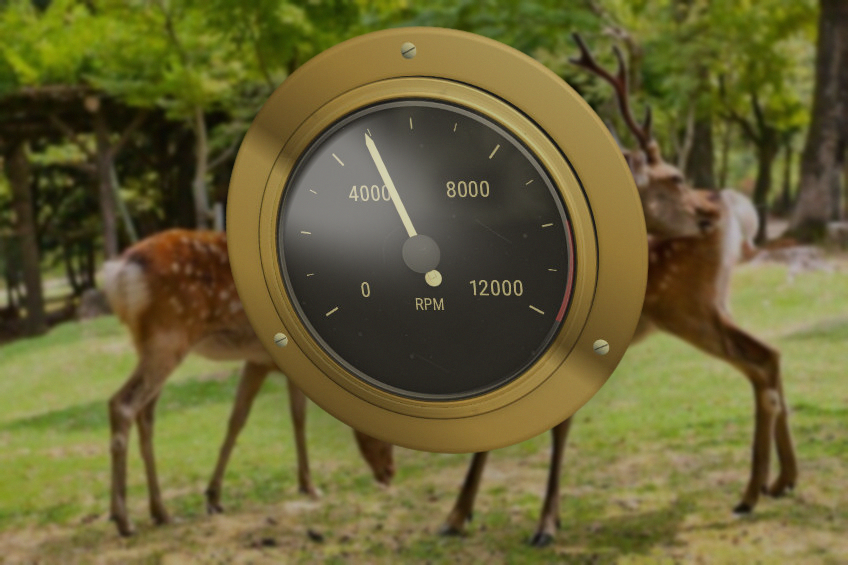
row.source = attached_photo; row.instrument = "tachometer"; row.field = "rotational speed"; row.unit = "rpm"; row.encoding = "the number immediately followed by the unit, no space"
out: 5000rpm
